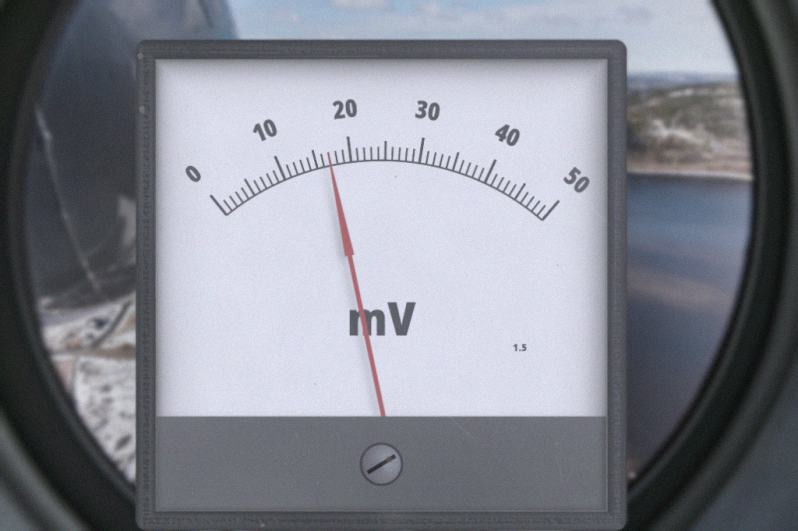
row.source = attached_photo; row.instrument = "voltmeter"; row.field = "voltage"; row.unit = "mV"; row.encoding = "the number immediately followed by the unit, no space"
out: 17mV
